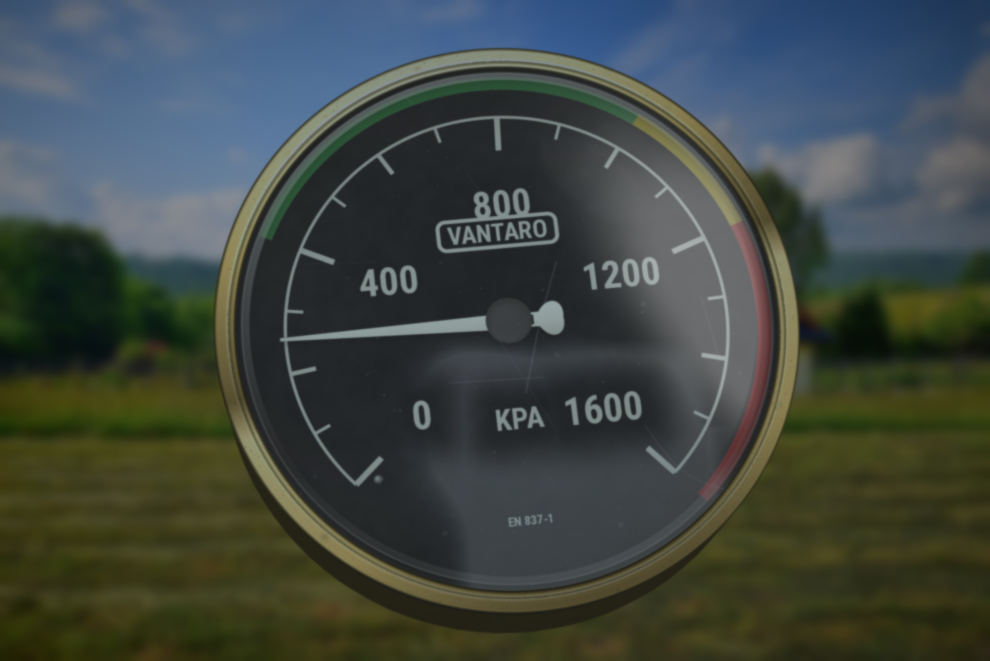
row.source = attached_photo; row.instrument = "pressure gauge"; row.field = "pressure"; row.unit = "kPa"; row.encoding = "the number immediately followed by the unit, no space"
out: 250kPa
